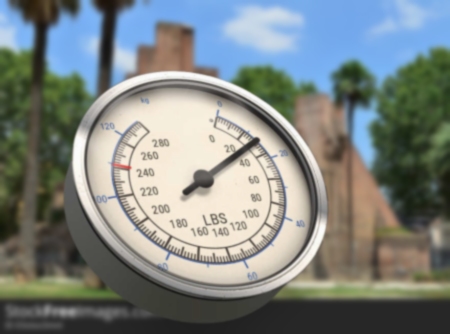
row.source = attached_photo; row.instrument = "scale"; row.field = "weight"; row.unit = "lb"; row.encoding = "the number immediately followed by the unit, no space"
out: 30lb
